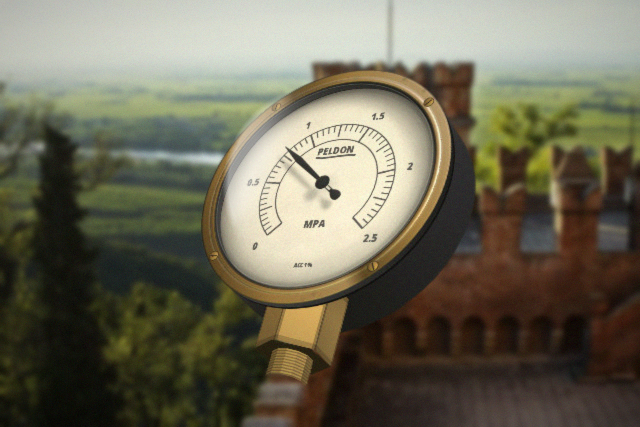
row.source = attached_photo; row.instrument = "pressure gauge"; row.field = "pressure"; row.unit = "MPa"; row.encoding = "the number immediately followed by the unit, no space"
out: 0.8MPa
